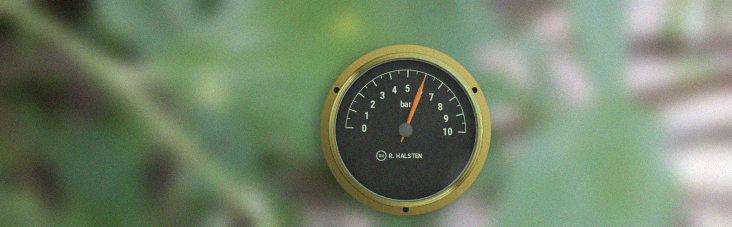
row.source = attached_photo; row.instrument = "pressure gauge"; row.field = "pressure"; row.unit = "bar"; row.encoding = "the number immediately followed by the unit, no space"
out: 6bar
